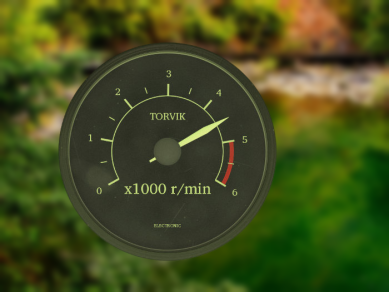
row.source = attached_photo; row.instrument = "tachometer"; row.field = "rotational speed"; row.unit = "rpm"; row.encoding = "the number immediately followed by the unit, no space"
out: 4500rpm
